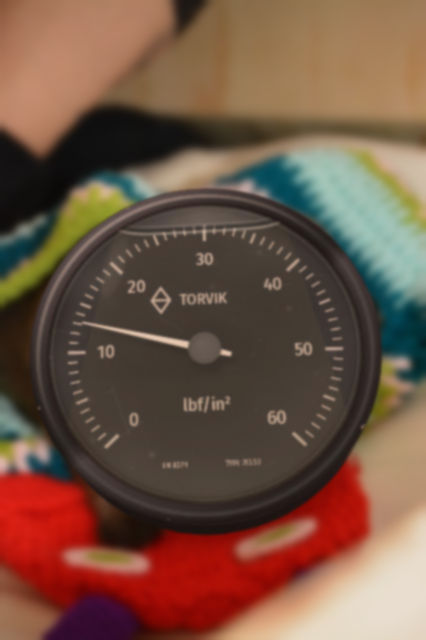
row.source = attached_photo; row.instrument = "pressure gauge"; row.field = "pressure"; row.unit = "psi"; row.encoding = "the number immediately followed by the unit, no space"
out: 13psi
